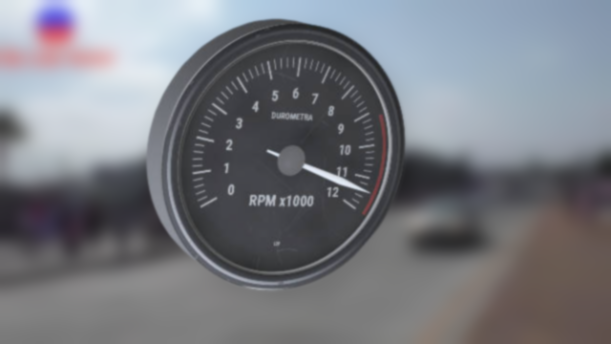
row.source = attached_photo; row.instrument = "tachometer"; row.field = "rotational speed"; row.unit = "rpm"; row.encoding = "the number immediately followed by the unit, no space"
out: 11400rpm
